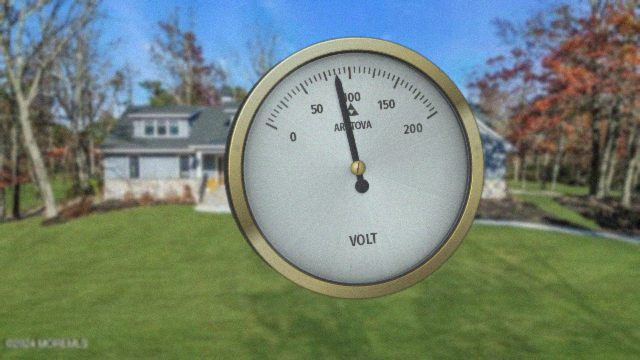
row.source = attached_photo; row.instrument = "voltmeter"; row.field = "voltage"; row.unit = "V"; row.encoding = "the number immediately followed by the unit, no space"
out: 85V
